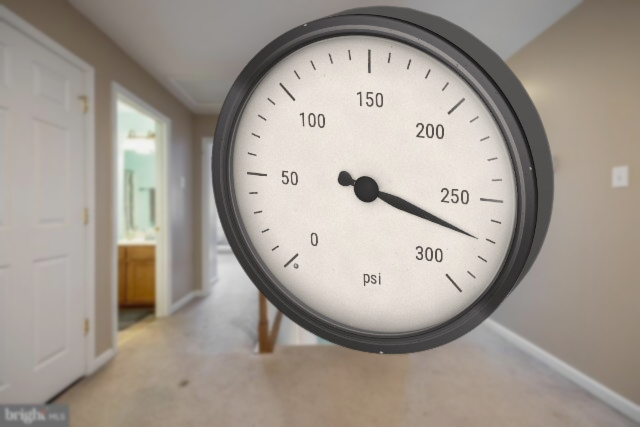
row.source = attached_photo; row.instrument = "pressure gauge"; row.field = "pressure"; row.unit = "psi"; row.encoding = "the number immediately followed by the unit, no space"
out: 270psi
